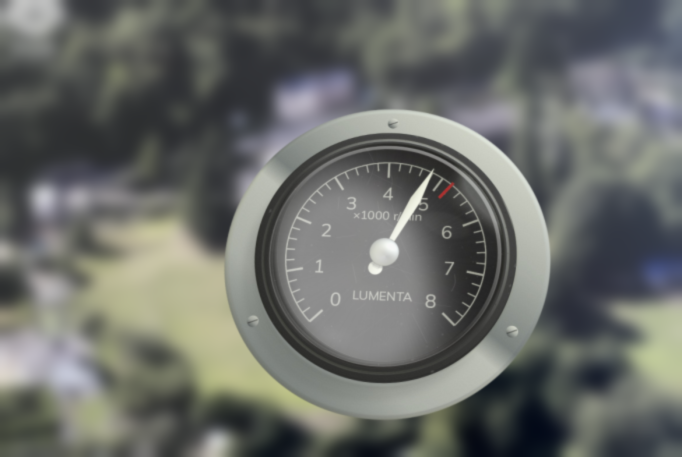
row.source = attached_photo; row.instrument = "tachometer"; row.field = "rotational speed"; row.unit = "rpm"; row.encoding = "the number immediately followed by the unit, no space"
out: 4800rpm
